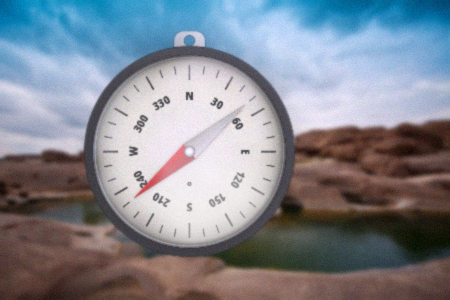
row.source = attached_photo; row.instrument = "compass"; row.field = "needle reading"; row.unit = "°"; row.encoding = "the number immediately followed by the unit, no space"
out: 230°
